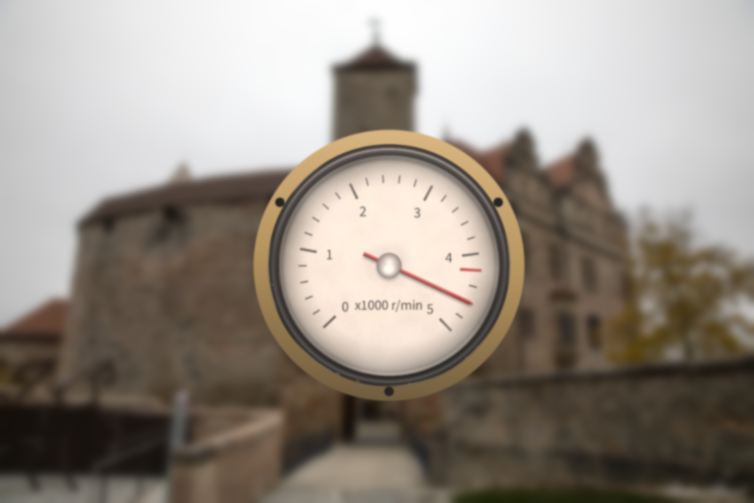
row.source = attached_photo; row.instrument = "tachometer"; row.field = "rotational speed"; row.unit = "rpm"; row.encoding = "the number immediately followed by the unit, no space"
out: 4600rpm
